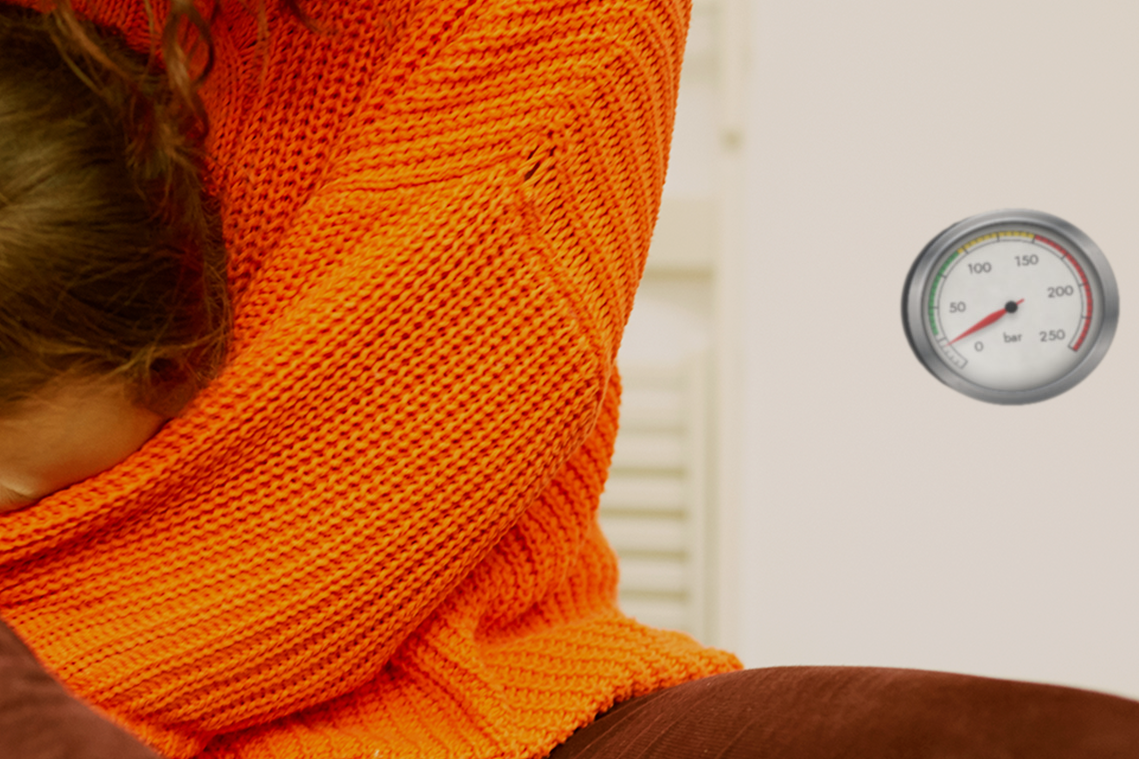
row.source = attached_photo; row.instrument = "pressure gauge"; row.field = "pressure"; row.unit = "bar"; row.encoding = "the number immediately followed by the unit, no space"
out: 20bar
